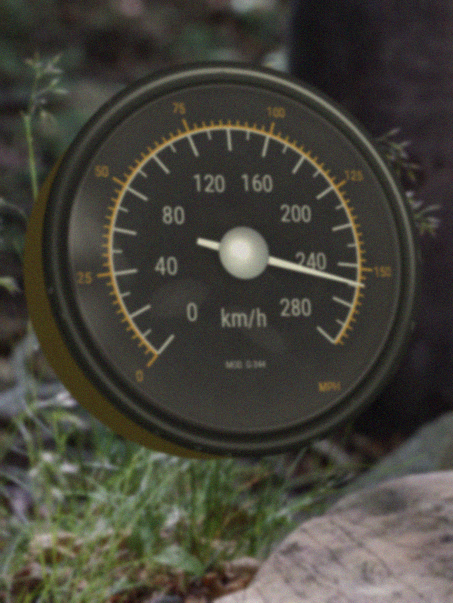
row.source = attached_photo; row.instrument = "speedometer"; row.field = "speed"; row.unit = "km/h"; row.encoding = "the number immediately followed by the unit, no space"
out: 250km/h
